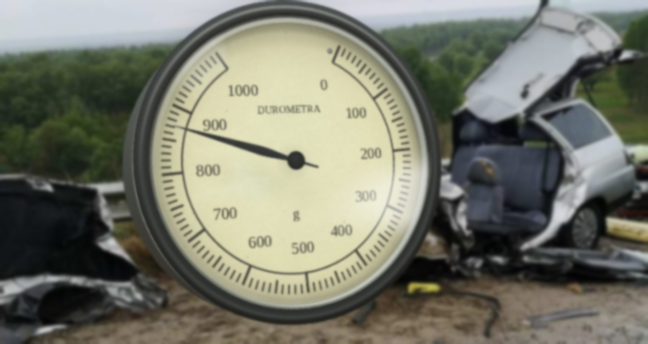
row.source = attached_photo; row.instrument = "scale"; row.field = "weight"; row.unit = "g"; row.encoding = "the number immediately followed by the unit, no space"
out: 870g
